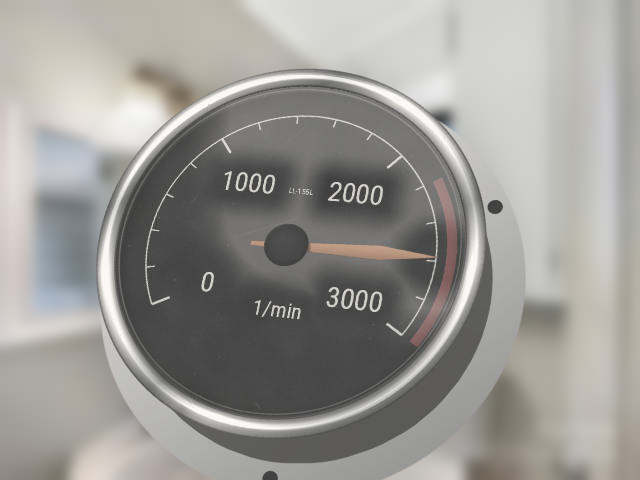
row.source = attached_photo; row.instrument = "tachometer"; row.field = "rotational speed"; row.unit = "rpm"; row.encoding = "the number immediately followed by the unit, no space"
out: 2600rpm
